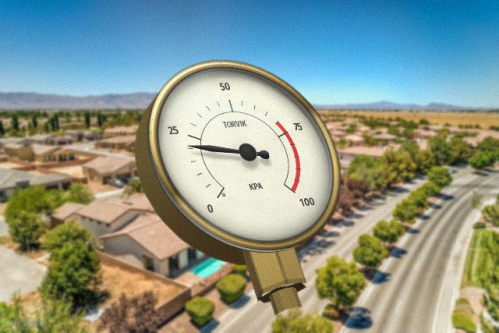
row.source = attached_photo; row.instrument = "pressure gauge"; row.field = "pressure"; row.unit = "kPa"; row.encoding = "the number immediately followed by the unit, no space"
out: 20kPa
